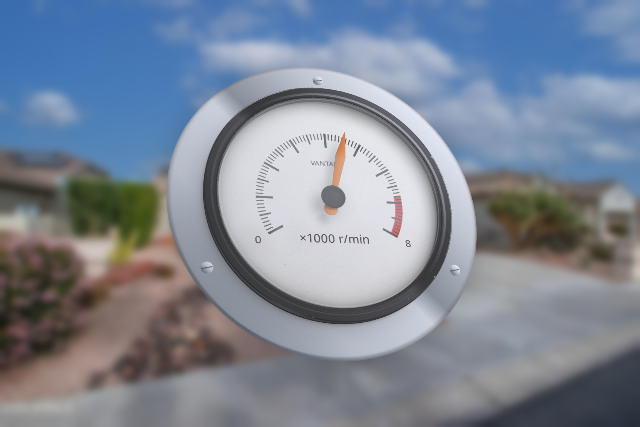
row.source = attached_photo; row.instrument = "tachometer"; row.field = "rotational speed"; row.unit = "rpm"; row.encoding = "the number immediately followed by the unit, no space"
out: 4500rpm
